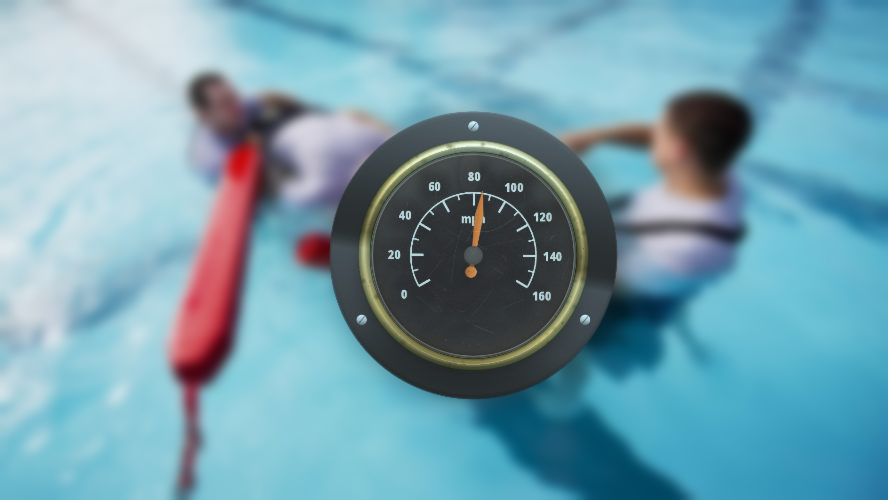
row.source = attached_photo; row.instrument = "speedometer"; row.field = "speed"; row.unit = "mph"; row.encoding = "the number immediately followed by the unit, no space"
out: 85mph
